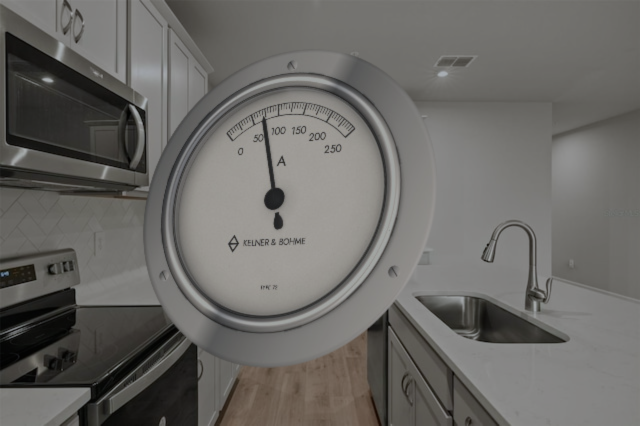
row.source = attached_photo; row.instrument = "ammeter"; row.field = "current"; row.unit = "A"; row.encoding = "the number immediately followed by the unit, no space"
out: 75A
